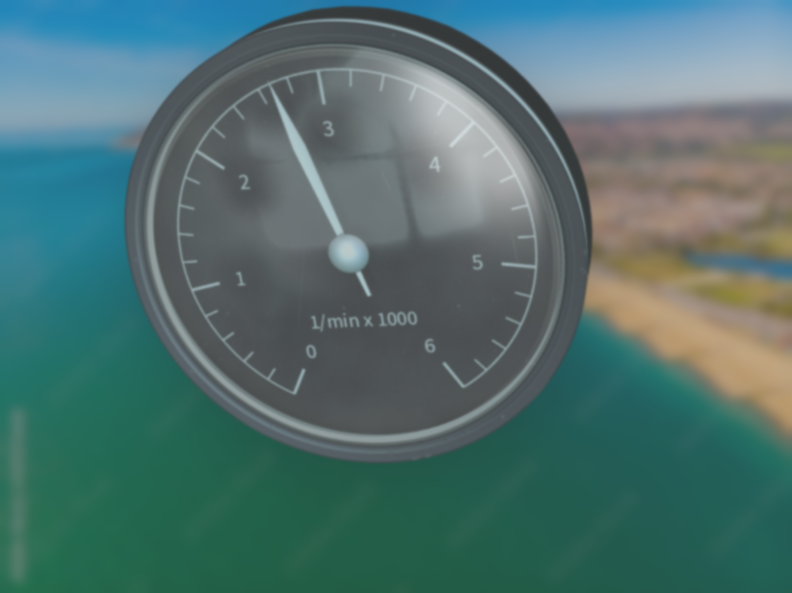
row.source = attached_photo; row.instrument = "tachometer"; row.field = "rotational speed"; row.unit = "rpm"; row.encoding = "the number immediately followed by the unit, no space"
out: 2700rpm
